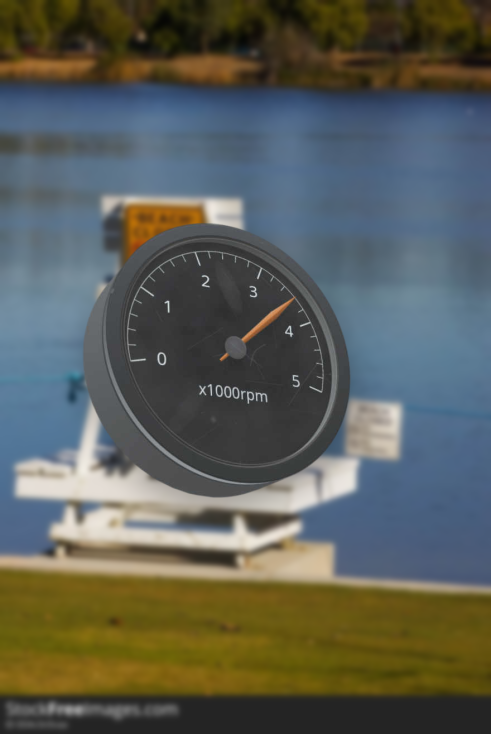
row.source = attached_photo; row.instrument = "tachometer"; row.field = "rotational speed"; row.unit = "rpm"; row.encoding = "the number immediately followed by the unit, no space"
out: 3600rpm
